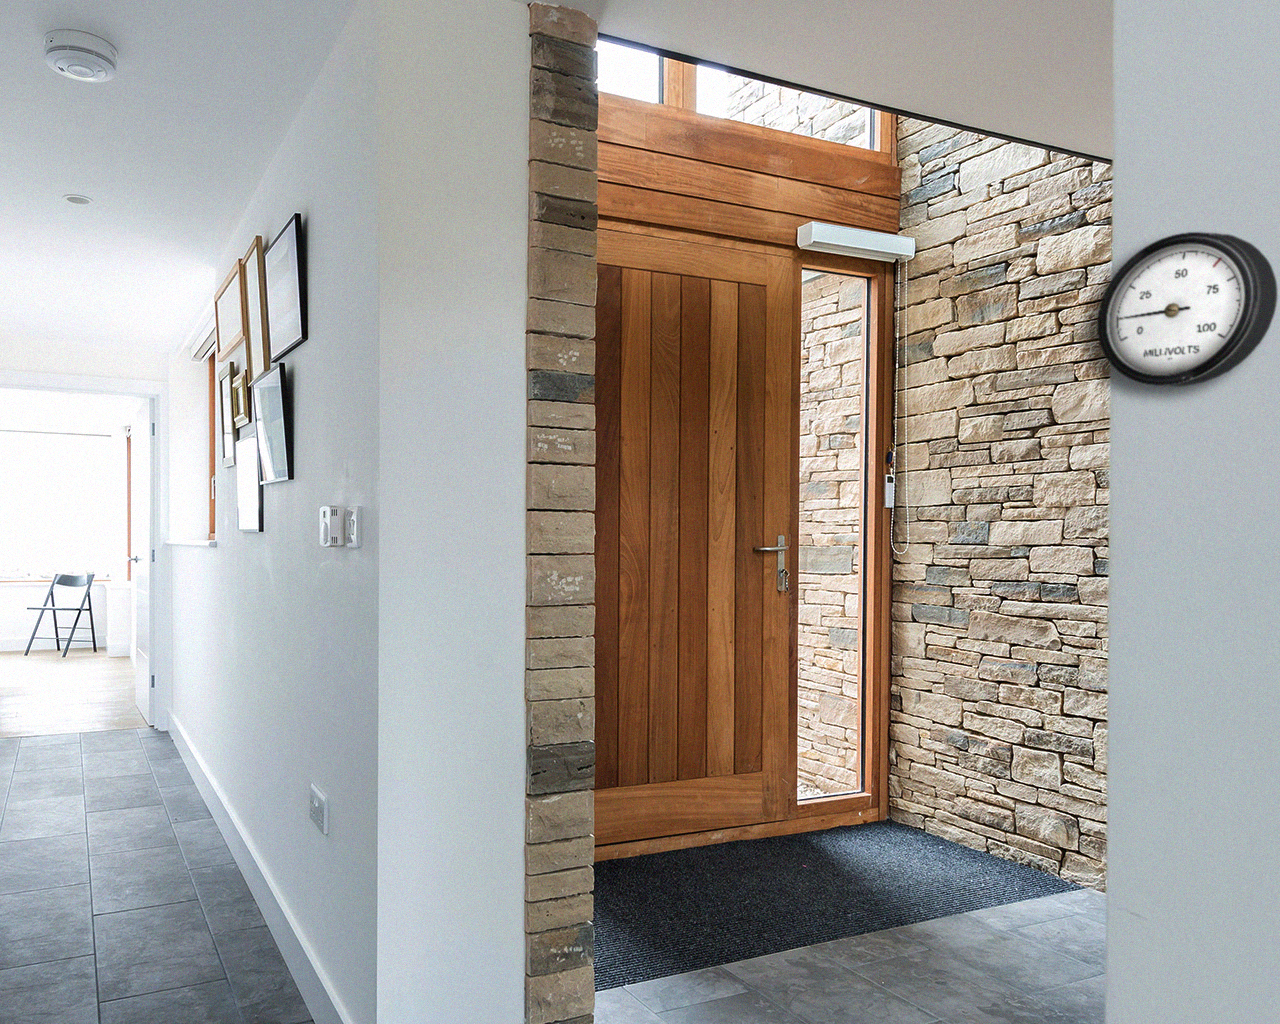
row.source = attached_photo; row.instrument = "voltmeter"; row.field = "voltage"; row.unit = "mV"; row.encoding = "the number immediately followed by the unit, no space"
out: 10mV
